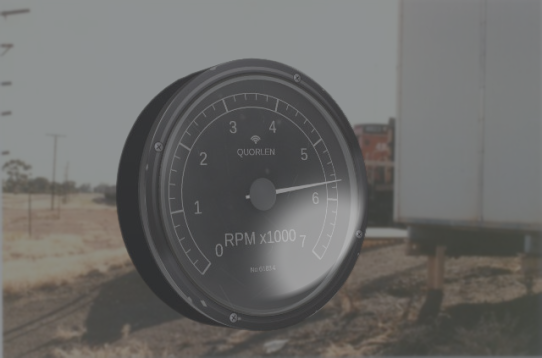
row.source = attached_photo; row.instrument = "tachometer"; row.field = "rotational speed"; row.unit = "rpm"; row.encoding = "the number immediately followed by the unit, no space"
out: 5700rpm
